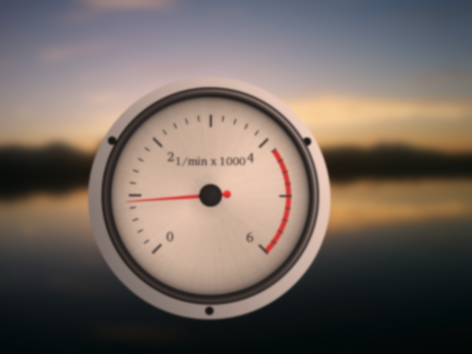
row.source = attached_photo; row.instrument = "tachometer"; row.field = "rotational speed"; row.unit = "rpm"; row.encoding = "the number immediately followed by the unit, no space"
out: 900rpm
